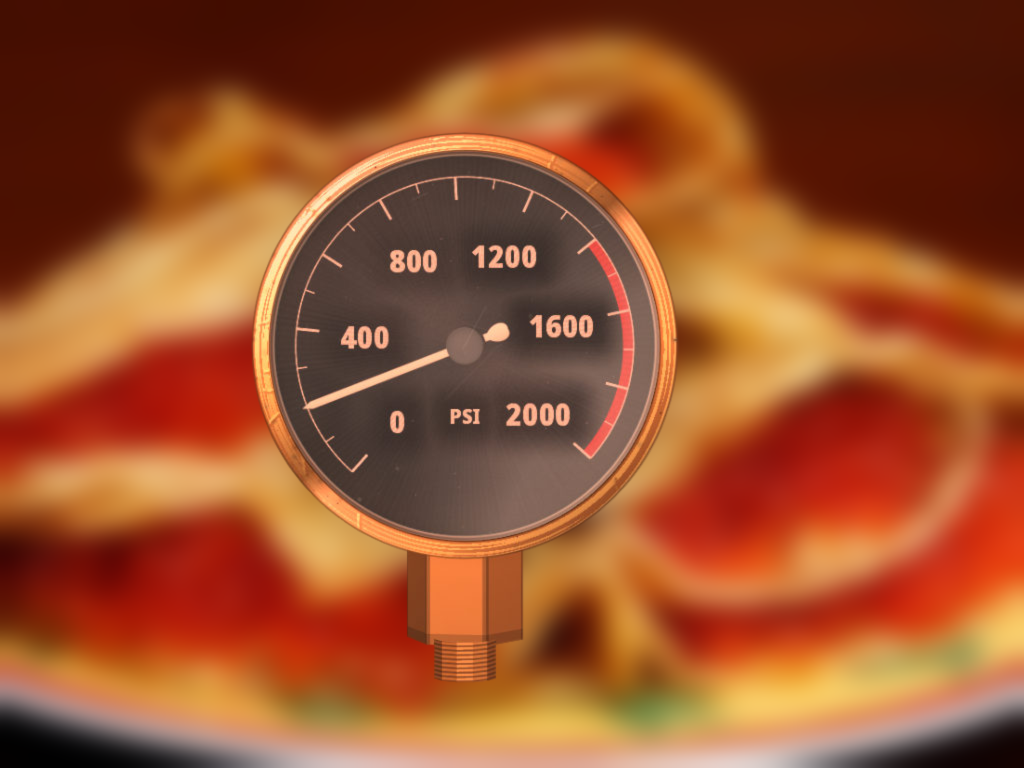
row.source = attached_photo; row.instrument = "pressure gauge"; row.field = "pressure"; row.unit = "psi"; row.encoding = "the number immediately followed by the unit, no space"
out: 200psi
